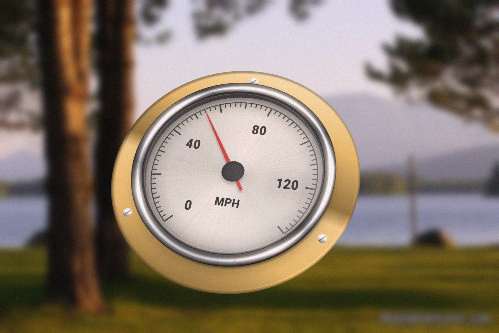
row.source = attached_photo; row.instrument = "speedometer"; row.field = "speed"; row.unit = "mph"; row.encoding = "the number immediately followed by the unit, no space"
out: 54mph
